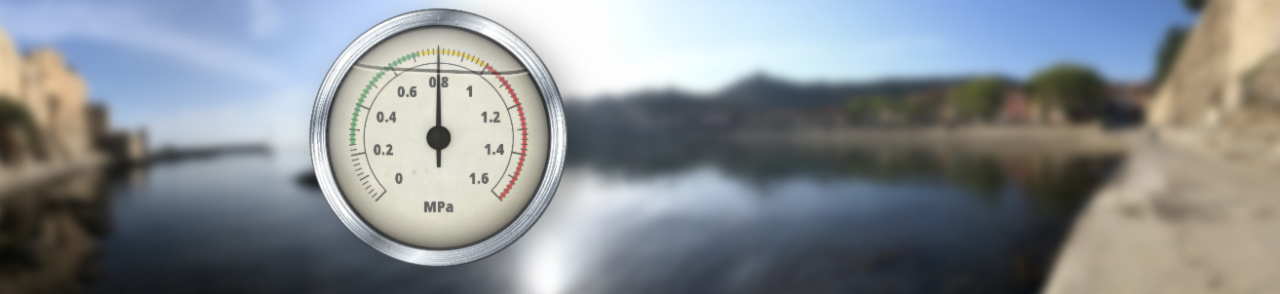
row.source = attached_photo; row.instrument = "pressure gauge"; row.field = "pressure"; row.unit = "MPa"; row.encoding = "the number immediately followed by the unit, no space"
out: 0.8MPa
